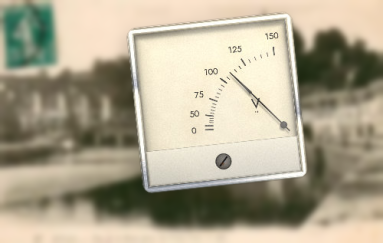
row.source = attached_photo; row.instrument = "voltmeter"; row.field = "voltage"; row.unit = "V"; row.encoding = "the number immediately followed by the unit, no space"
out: 110V
